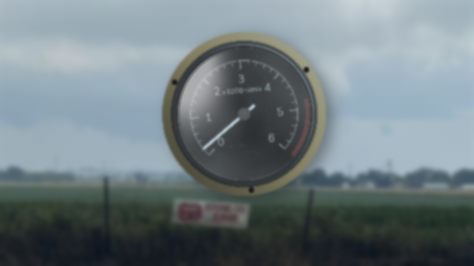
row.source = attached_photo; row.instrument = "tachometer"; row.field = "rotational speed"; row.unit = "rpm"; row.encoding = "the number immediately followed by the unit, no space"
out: 200rpm
